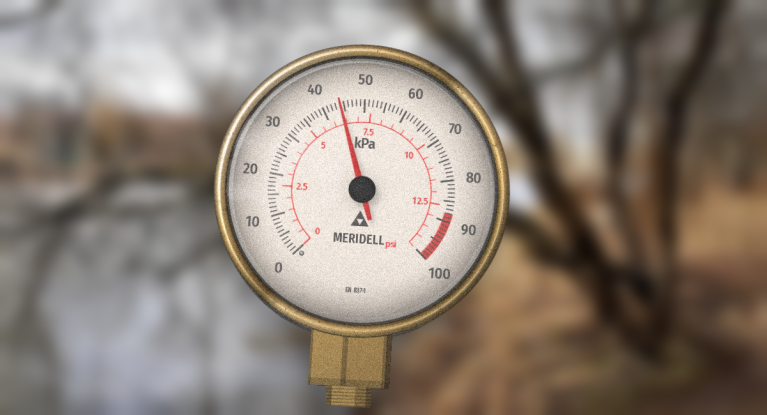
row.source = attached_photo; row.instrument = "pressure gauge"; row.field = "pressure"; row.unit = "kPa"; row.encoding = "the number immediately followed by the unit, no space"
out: 44kPa
